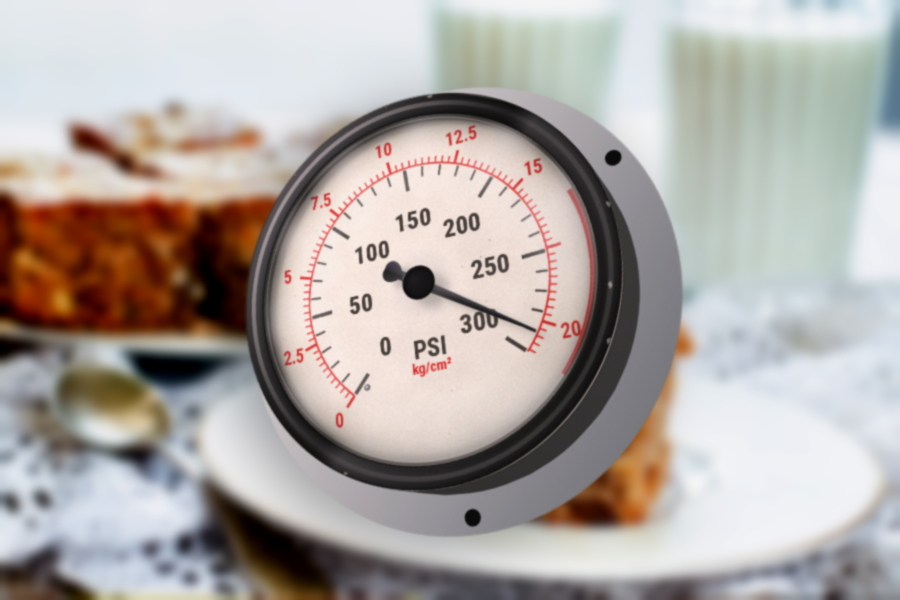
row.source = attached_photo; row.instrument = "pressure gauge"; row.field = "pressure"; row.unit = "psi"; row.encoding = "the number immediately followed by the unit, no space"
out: 290psi
